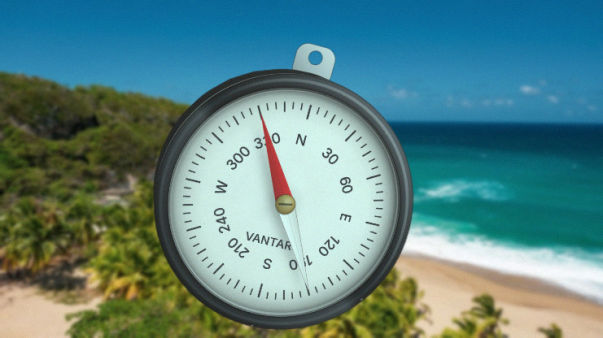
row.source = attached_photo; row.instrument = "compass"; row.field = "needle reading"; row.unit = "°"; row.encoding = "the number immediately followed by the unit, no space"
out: 330°
